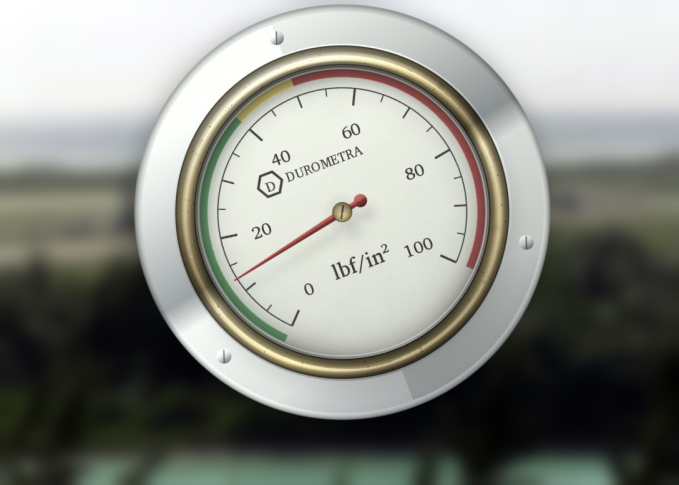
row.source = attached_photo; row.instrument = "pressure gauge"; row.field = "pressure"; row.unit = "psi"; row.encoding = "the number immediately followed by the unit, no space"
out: 12.5psi
